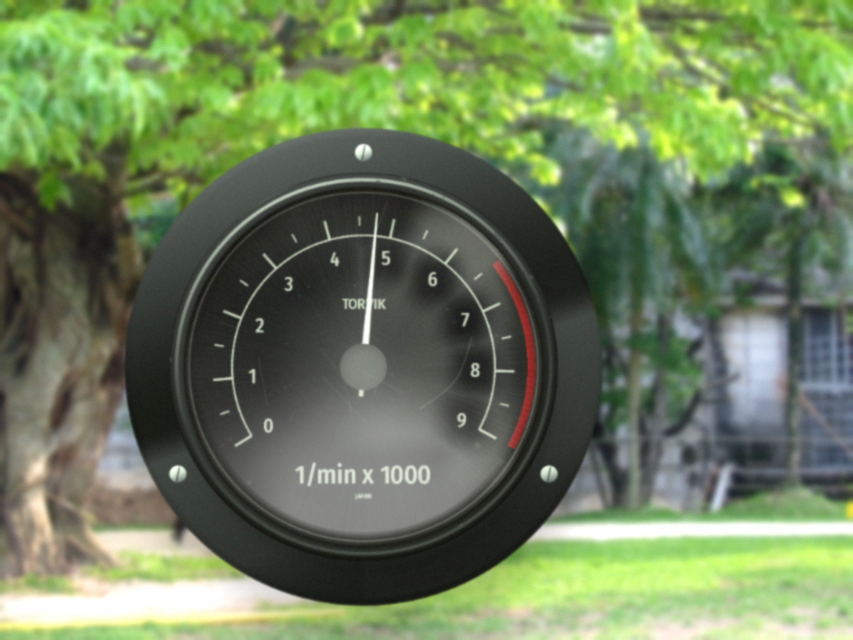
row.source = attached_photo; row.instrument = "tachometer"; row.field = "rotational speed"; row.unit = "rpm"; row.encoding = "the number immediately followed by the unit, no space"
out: 4750rpm
